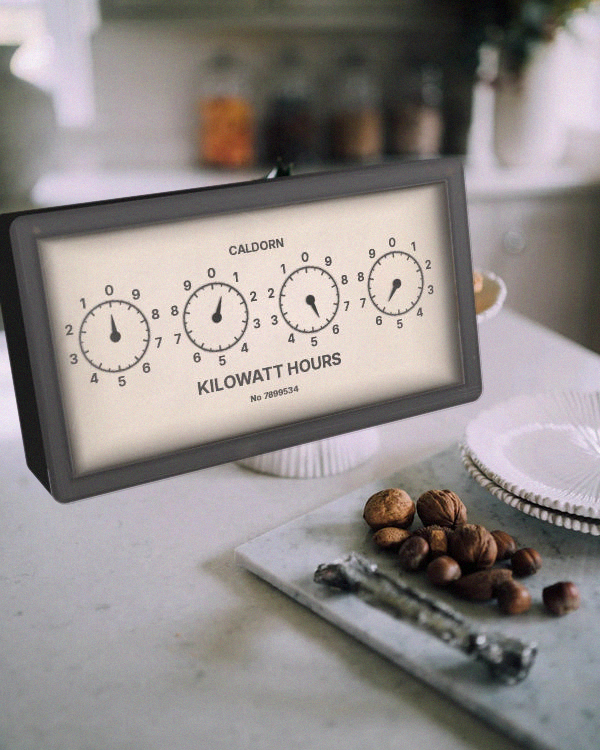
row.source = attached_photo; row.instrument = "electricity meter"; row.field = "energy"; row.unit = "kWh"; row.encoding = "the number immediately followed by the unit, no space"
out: 56kWh
